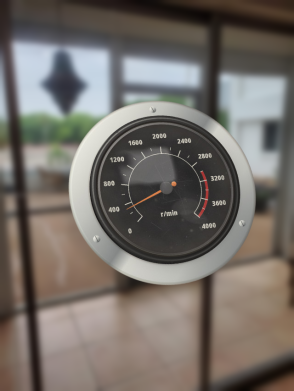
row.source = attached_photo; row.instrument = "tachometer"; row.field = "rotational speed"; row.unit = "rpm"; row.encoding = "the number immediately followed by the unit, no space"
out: 300rpm
